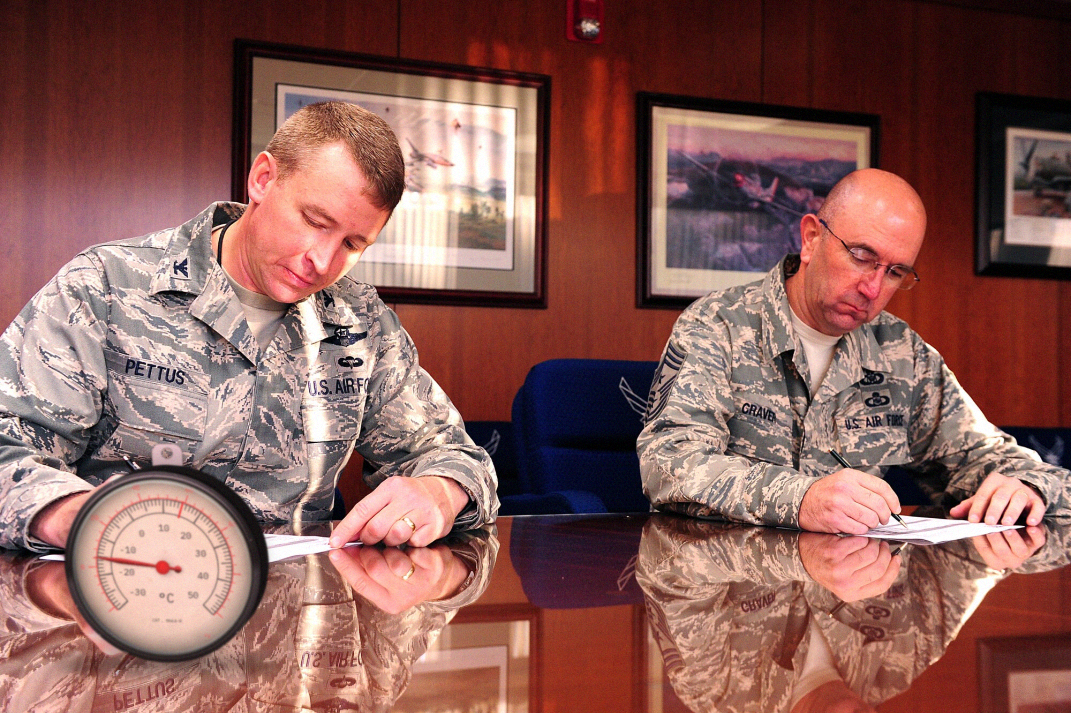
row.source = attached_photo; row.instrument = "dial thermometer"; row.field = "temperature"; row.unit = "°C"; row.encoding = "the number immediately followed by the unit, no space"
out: -15°C
